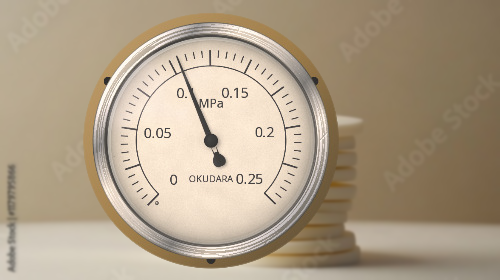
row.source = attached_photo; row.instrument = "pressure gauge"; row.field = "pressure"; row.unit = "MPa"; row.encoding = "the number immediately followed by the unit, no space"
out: 0.105MPa
